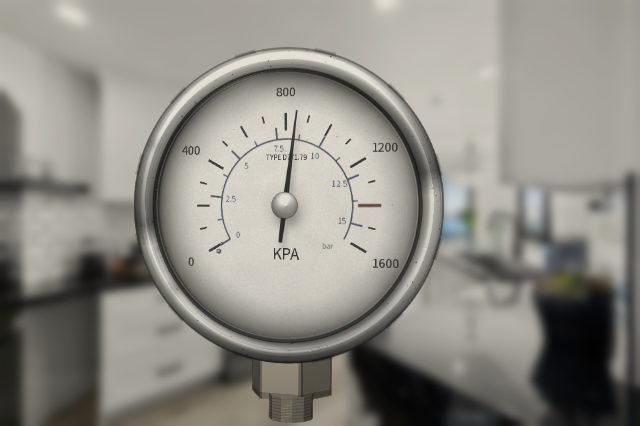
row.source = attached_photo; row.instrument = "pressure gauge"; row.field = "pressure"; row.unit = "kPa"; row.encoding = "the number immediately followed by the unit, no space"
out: 850kPa
